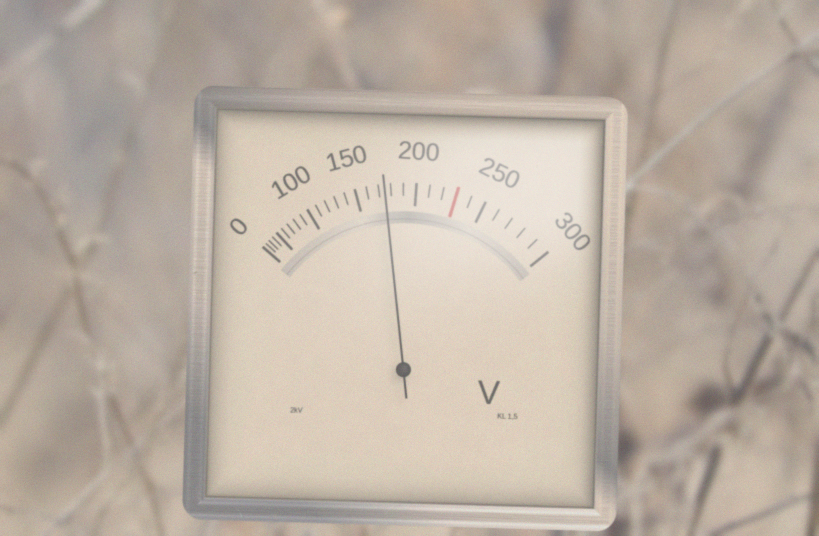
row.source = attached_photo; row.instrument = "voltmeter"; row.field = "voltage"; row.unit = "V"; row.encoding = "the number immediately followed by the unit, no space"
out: 175V
